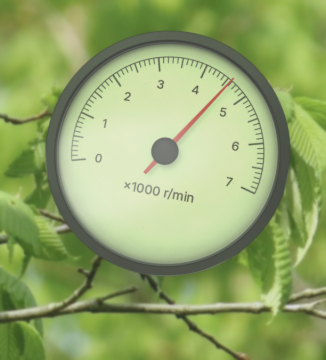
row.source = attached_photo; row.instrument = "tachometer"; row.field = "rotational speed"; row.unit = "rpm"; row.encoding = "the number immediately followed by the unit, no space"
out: 4600rpm
